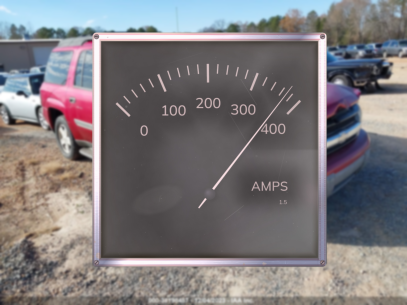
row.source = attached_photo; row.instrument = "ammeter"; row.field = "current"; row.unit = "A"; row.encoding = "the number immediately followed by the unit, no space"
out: 370A
